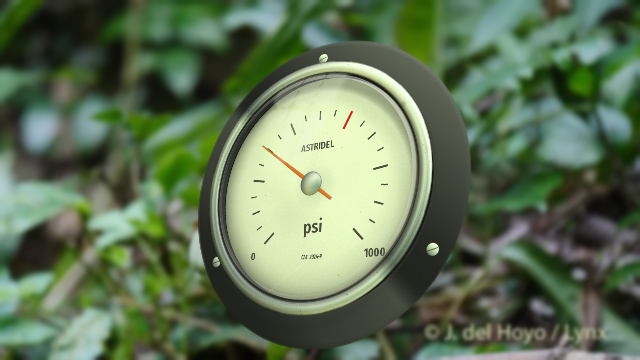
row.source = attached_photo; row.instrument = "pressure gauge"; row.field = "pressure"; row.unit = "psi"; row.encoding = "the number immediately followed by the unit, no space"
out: 300psi
